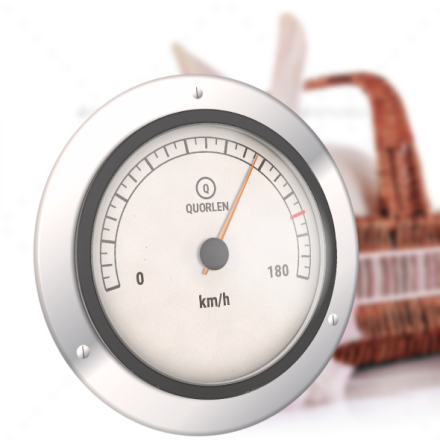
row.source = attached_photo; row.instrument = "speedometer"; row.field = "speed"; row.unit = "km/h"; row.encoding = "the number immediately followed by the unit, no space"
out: 115km/h
